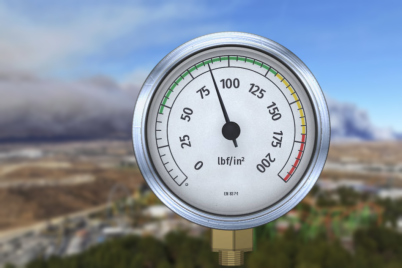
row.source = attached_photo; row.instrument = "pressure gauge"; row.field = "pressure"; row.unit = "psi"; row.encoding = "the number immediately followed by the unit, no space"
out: 87.5psi
